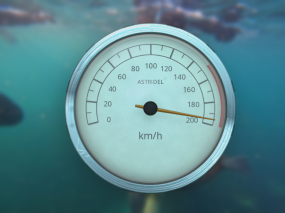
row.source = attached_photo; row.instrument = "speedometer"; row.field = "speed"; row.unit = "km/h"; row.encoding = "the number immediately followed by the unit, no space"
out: 195km/h
